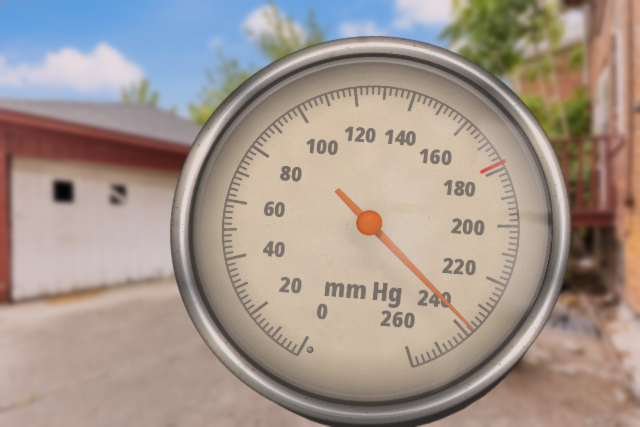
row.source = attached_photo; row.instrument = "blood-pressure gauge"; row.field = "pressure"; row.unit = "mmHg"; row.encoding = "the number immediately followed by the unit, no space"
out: 238mmHg
